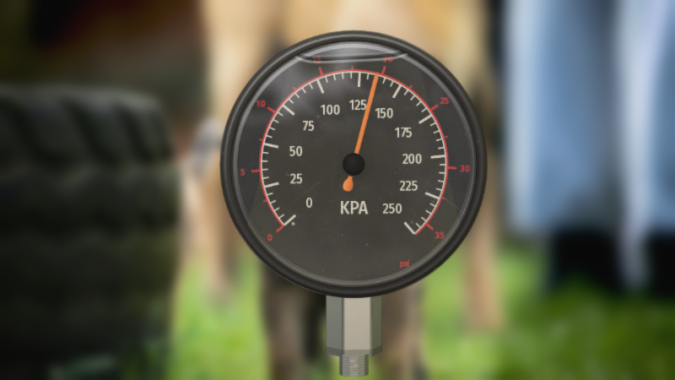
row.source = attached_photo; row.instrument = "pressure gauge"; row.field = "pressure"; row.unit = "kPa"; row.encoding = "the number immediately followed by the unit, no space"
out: 135kPa
